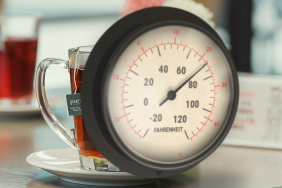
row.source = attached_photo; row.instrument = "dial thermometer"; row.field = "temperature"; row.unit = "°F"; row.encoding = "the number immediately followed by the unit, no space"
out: 72°F
